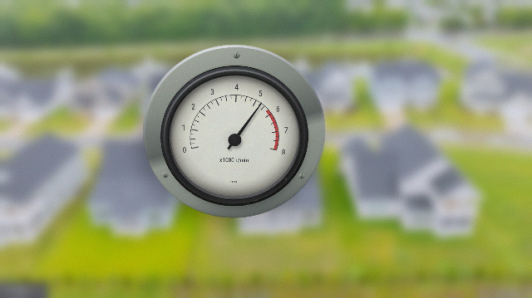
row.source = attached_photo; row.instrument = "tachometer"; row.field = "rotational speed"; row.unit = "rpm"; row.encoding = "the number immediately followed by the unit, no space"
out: 5250rpm
